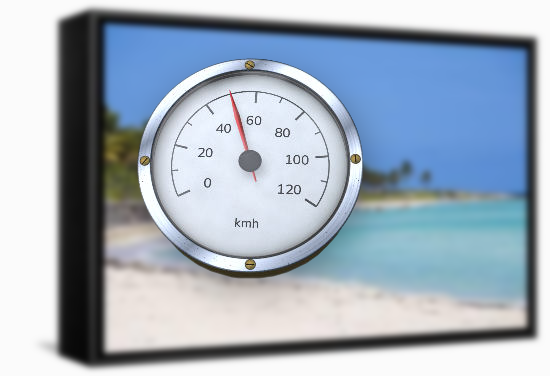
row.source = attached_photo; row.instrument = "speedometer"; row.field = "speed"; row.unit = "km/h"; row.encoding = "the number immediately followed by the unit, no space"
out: 50km/h
